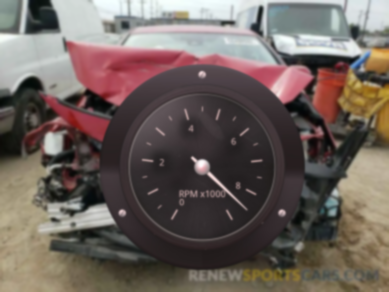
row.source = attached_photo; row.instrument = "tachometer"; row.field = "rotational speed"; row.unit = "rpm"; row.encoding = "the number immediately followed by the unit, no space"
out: 8500rpm
